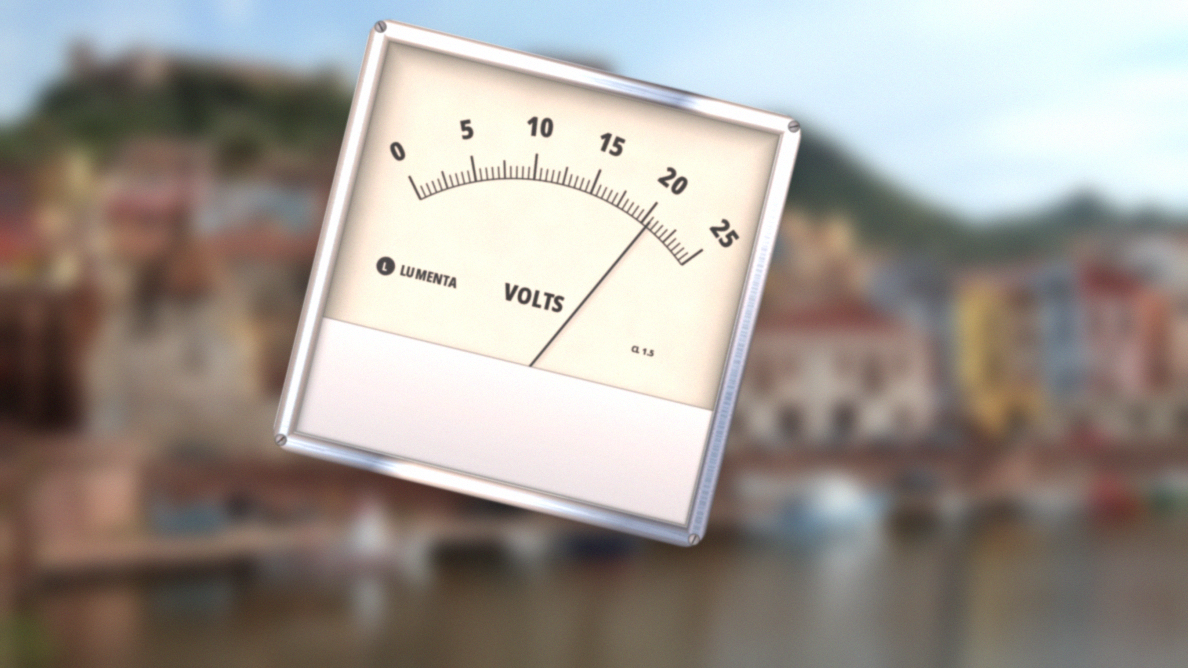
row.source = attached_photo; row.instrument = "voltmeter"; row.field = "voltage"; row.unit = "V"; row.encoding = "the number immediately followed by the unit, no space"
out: 20.5V
